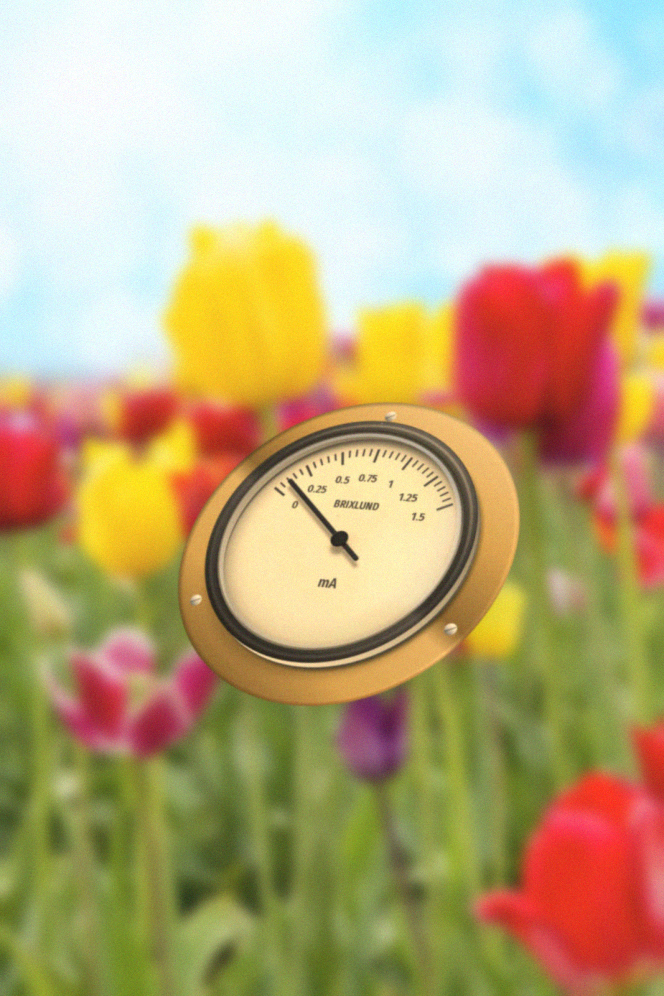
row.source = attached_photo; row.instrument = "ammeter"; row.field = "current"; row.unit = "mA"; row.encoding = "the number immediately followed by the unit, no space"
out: 0.1mA
